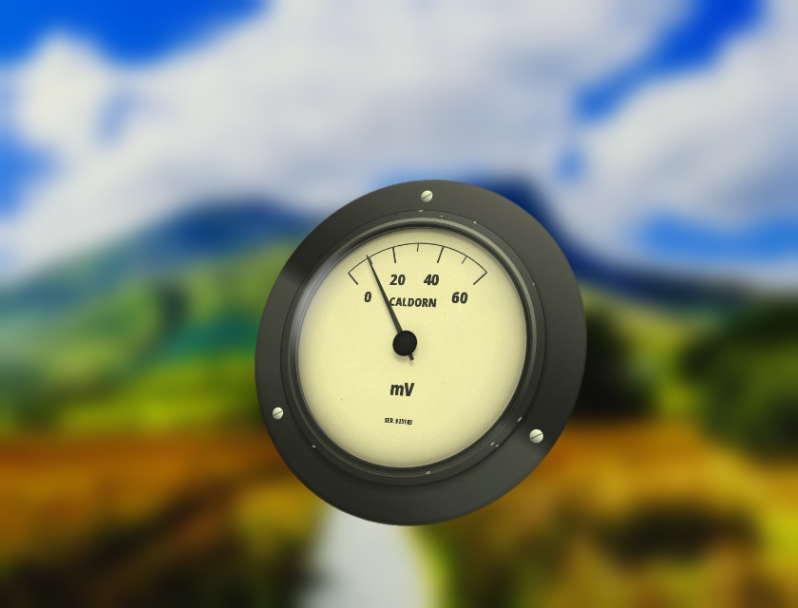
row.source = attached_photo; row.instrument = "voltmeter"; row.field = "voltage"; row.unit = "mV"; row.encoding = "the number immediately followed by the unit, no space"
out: 10mV
